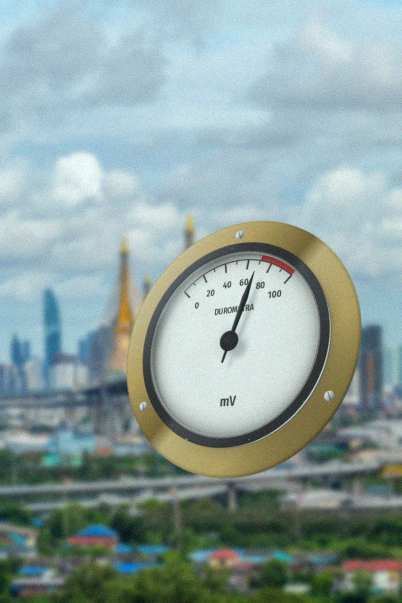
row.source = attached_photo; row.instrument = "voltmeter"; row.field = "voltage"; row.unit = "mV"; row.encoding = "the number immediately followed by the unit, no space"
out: 70mV
